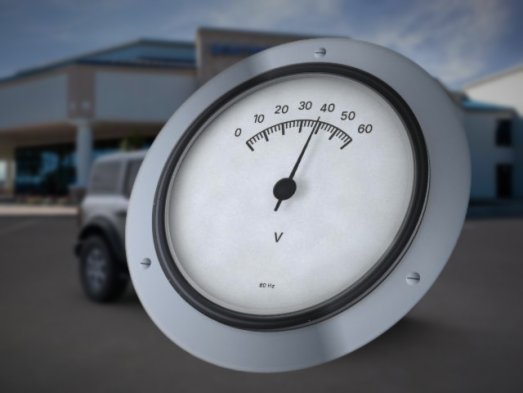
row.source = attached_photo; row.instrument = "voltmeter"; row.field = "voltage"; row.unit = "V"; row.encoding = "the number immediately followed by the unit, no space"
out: 40V
